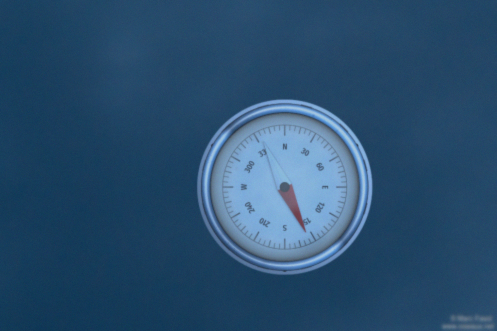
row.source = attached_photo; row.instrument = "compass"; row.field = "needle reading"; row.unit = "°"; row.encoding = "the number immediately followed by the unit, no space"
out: 155°
